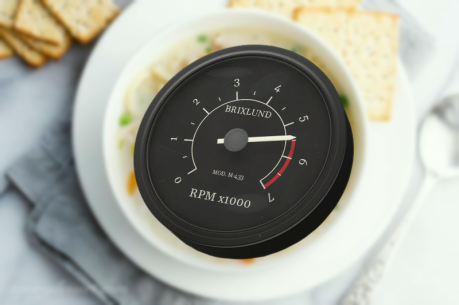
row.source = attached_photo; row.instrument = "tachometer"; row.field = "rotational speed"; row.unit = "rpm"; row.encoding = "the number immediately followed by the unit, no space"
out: 5500rpm
